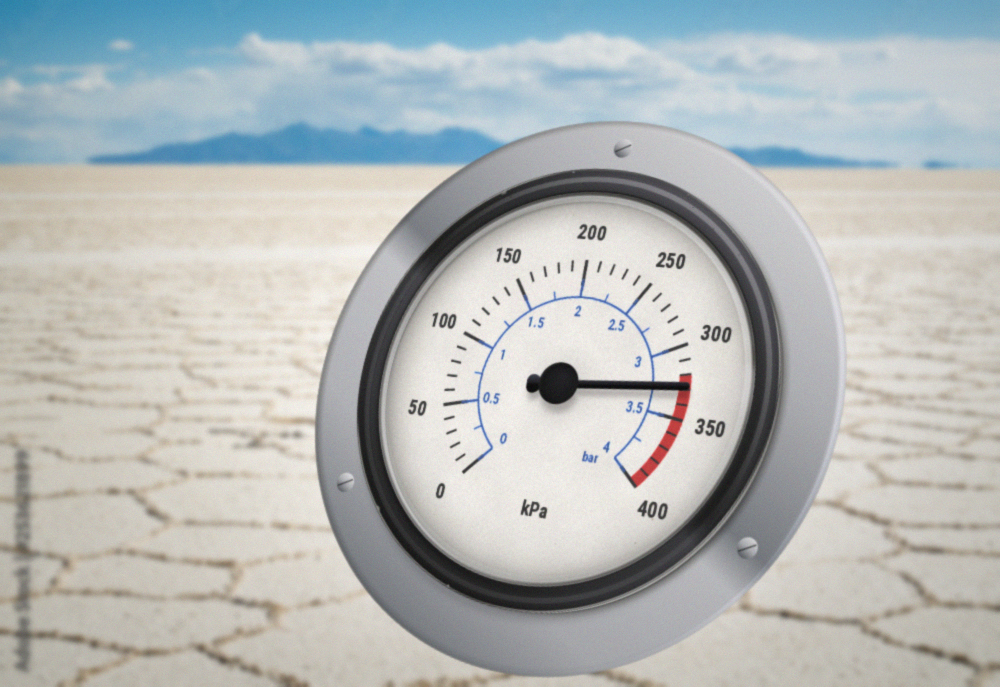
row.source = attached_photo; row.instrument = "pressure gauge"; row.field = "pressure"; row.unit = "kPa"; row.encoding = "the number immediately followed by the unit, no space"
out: 330kPa
